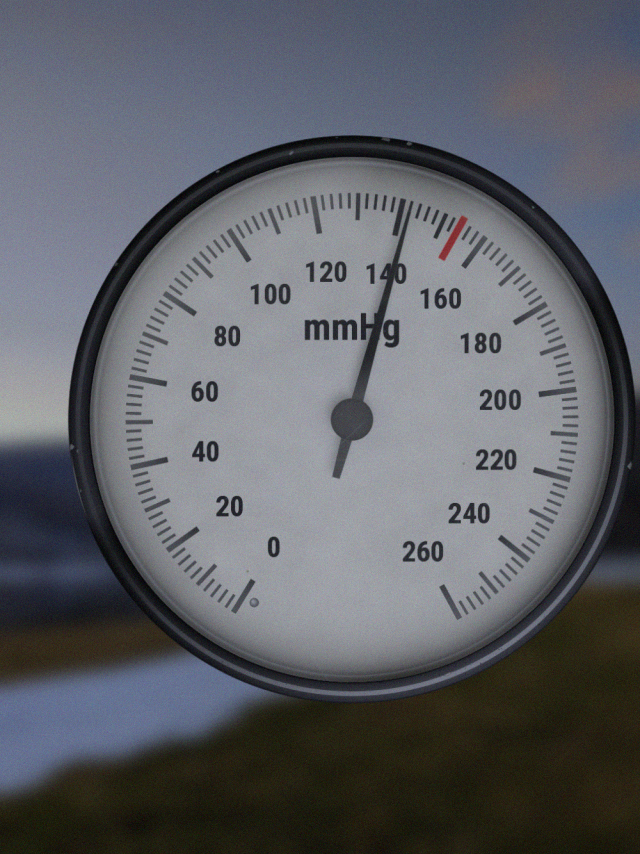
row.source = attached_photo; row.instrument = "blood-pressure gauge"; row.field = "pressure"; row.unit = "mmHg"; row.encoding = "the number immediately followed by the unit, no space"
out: 142mmHg
